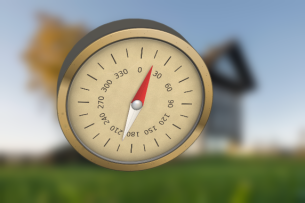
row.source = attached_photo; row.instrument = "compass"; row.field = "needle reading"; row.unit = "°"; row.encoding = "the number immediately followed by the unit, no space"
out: 15°
